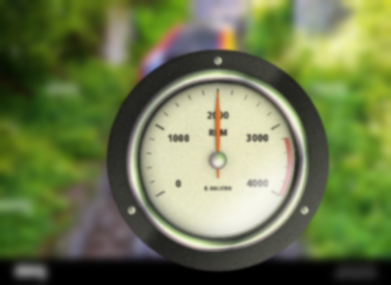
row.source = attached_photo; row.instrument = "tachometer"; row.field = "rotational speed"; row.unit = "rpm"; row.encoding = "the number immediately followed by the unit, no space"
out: 2000rpm
